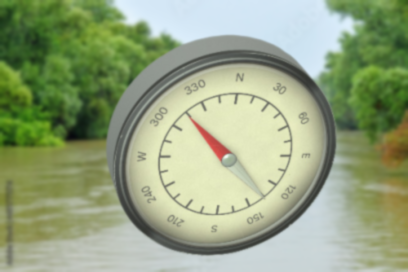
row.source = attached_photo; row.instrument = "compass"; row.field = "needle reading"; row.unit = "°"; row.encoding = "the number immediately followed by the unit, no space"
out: 315°
